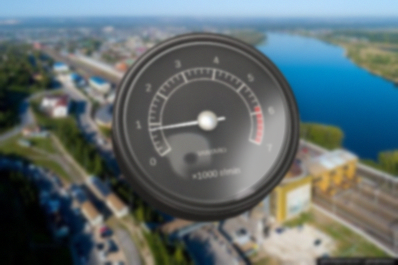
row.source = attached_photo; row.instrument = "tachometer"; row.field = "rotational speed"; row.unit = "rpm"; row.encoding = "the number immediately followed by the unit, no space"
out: 800rpm
